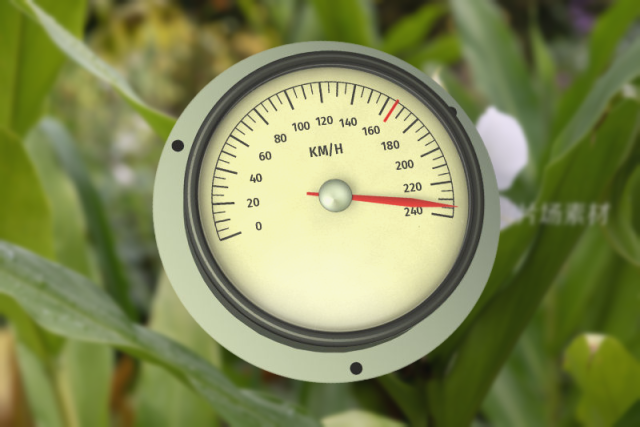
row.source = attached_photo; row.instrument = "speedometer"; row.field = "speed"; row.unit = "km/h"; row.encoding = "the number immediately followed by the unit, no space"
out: 235km/h
